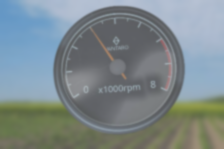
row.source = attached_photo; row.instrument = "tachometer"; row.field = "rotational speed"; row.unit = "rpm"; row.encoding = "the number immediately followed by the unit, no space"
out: 3000rpm
